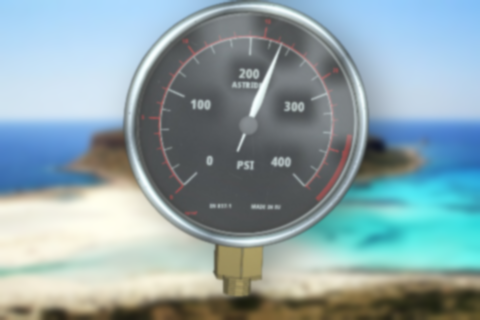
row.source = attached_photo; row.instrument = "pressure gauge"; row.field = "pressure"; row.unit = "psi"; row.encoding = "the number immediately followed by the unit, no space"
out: 230psi
